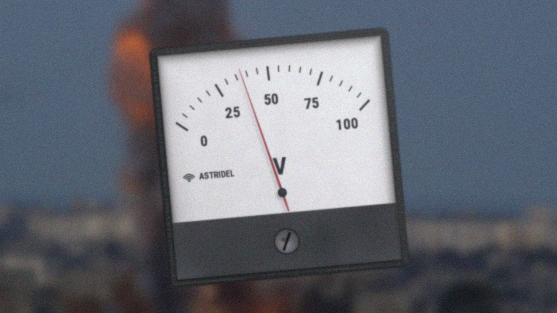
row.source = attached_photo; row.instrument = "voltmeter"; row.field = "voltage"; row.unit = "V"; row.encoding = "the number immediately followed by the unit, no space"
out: 37.5V
